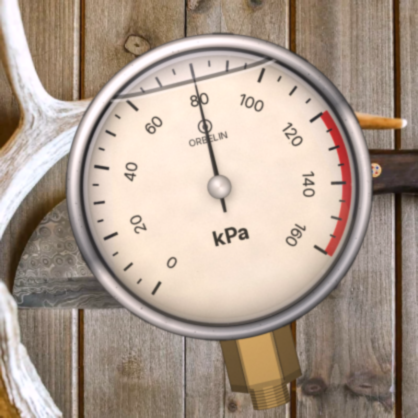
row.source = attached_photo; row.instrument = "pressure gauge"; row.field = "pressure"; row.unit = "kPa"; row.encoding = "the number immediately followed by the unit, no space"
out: 80kPa
